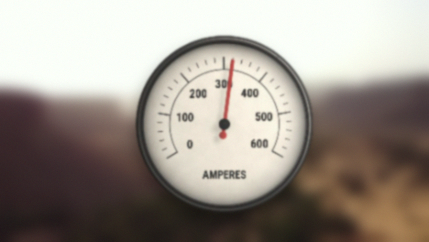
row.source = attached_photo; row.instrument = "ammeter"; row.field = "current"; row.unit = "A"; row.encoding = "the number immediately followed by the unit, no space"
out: 320A
